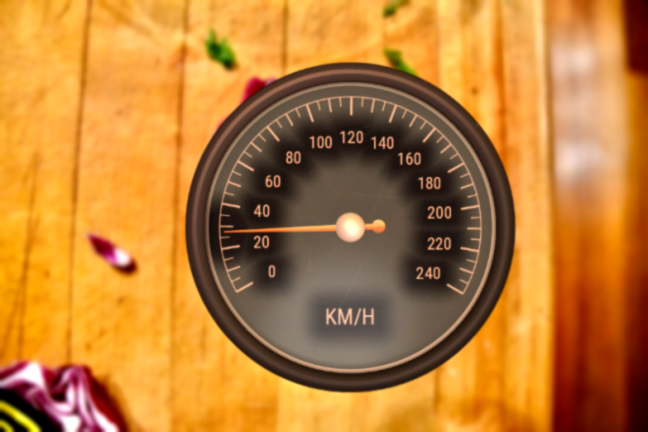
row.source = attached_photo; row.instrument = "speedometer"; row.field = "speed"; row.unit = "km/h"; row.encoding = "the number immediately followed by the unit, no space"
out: 27.5km/h
